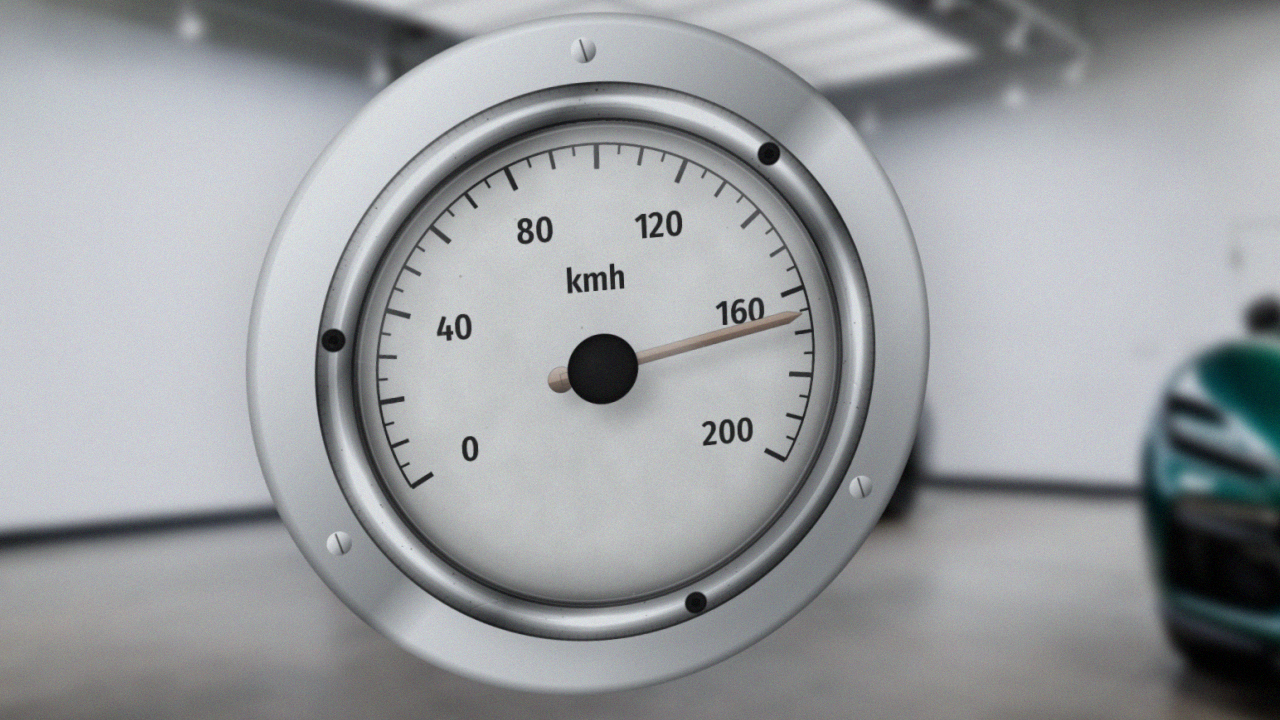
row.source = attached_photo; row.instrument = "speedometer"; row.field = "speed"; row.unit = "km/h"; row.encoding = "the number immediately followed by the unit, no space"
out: 165km/h
